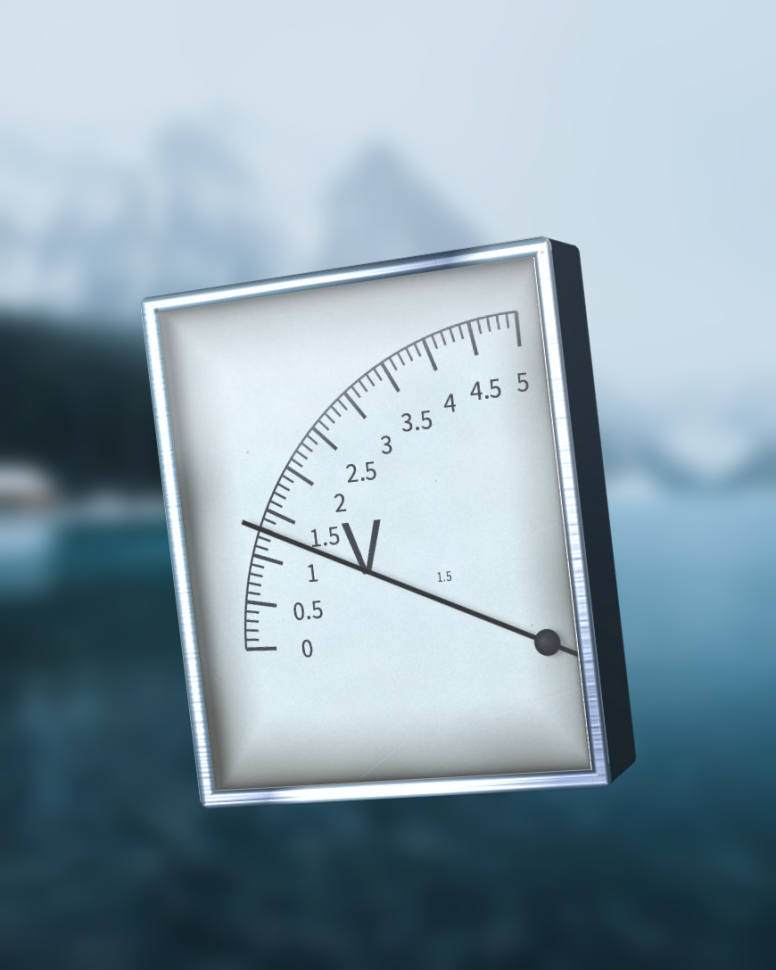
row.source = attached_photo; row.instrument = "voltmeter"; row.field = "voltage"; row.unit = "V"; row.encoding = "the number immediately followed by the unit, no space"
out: 1.3V
